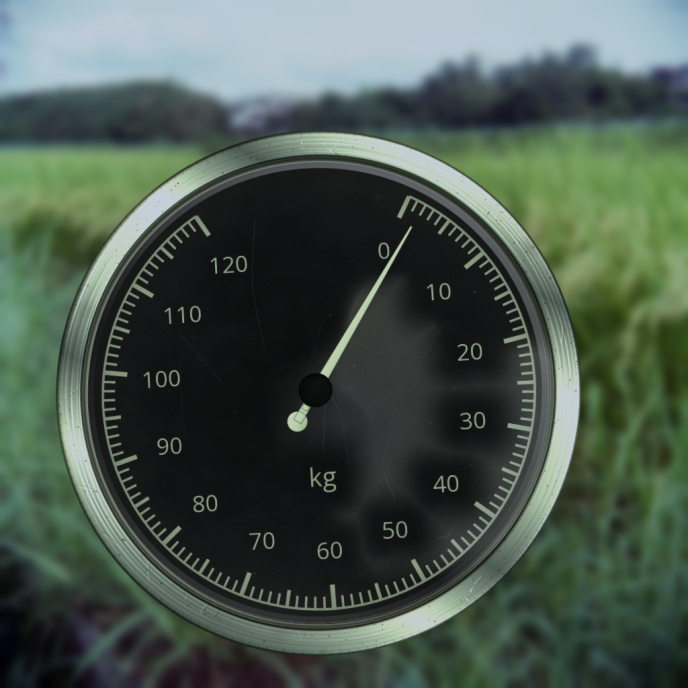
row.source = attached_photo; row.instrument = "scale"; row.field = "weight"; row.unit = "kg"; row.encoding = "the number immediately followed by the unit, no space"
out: 2kg
